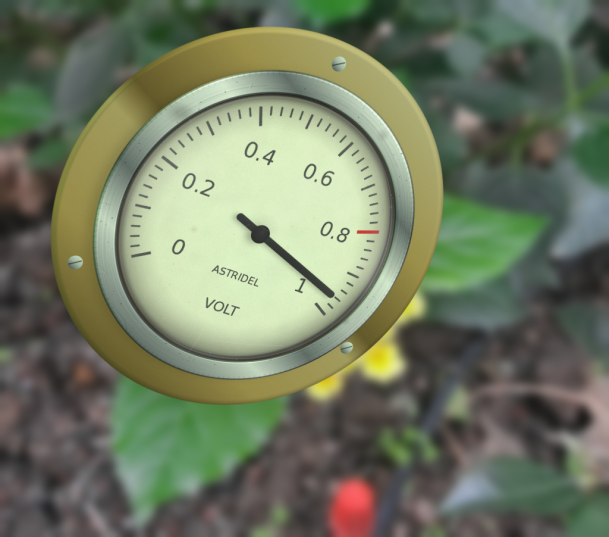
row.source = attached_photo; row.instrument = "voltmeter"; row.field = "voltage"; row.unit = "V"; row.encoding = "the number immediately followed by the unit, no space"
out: 0.96V
